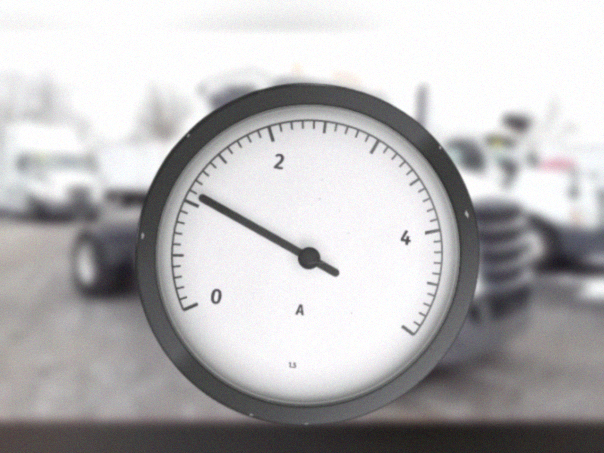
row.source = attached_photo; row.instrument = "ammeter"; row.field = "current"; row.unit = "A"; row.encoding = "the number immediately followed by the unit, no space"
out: 1.1A
